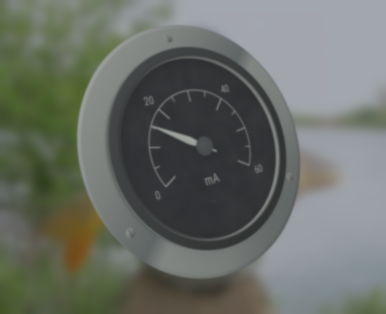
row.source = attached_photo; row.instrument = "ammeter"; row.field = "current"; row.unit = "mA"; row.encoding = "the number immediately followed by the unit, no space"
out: 15mA
